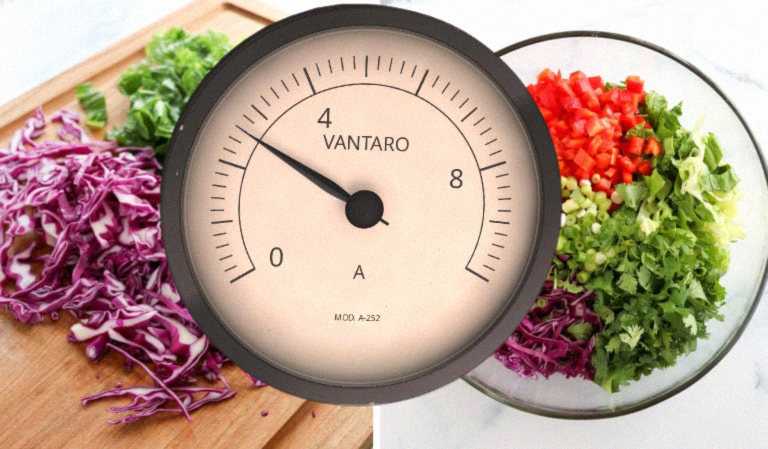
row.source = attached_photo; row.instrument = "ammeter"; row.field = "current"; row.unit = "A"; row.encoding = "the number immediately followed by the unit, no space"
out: 2.6A
